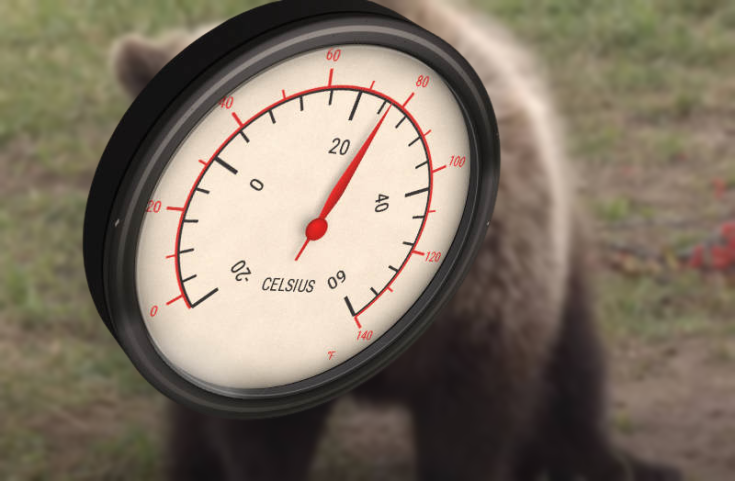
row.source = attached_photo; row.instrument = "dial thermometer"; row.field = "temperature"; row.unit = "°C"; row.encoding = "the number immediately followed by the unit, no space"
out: 24°C
